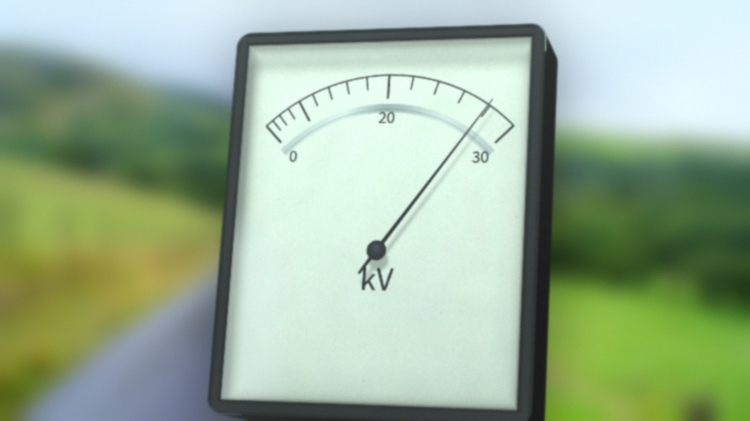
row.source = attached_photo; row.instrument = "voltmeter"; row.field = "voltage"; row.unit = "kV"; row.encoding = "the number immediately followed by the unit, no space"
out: 28kV
